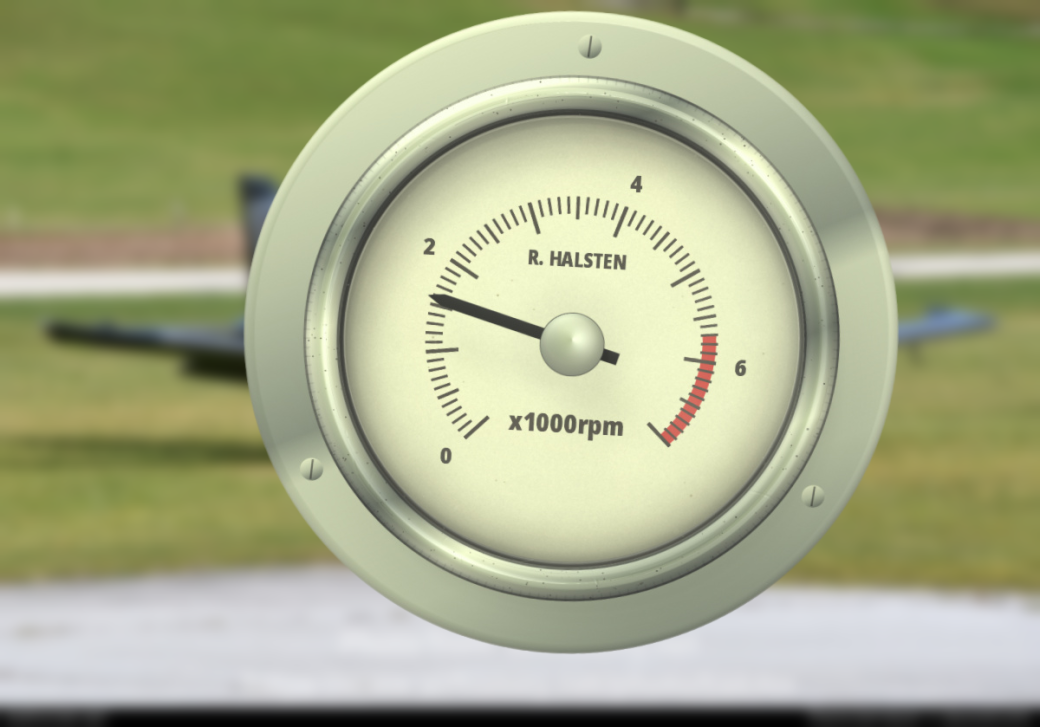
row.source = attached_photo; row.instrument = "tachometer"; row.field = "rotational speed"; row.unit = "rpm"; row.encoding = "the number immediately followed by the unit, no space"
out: 1600rpm
